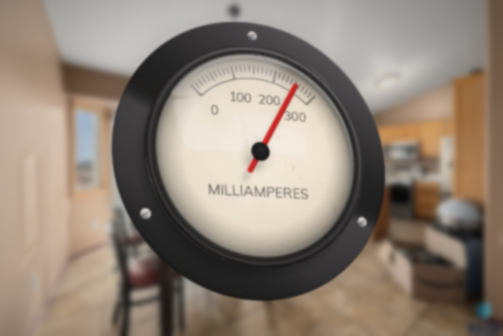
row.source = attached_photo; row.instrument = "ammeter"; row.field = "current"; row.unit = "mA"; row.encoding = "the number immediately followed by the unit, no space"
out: 250mA
